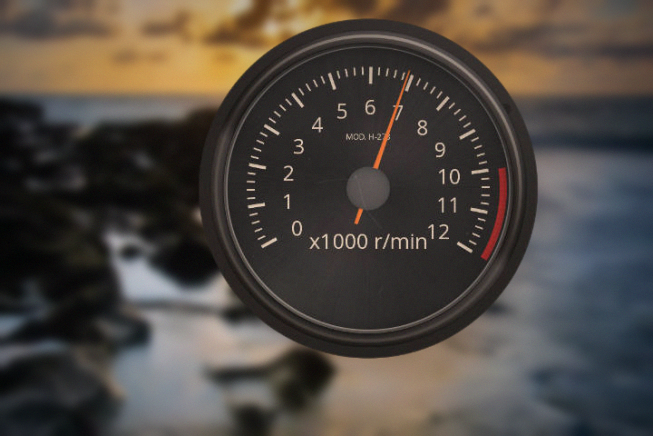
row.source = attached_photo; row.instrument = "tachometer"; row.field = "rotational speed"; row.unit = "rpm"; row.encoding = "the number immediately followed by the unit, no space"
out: 6900rpm
